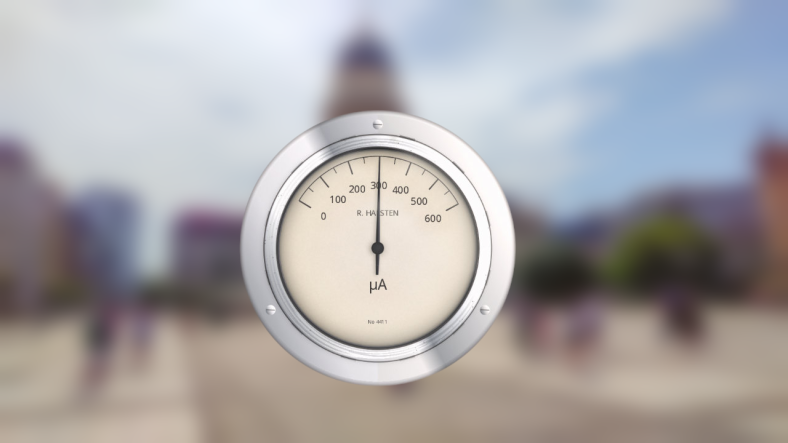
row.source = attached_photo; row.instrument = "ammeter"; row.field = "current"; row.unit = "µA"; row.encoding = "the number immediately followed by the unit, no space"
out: 300µA
